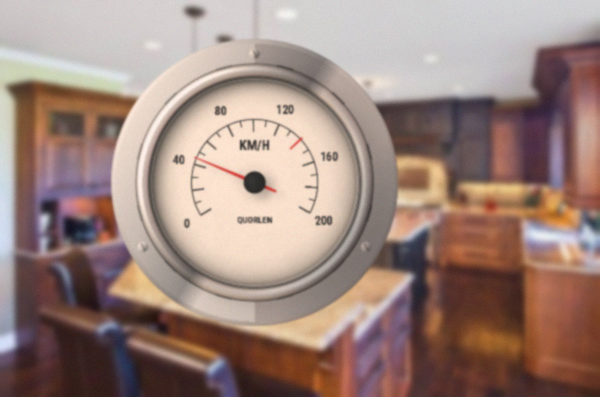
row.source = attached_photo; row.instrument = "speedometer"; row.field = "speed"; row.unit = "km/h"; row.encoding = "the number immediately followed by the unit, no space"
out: 45km/h
